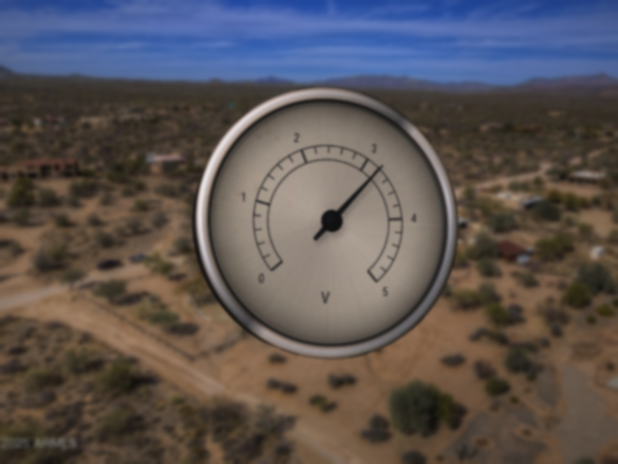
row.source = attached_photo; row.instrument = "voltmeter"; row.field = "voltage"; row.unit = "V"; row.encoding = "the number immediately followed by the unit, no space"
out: 3.2V
